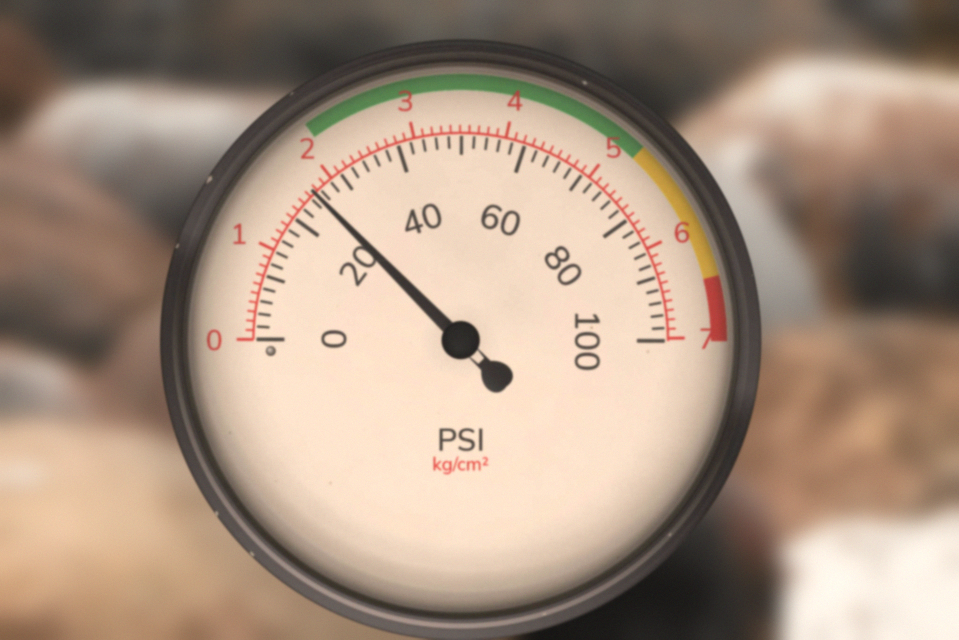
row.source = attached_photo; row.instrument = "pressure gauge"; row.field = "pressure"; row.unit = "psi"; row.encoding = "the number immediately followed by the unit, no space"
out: 25psi
